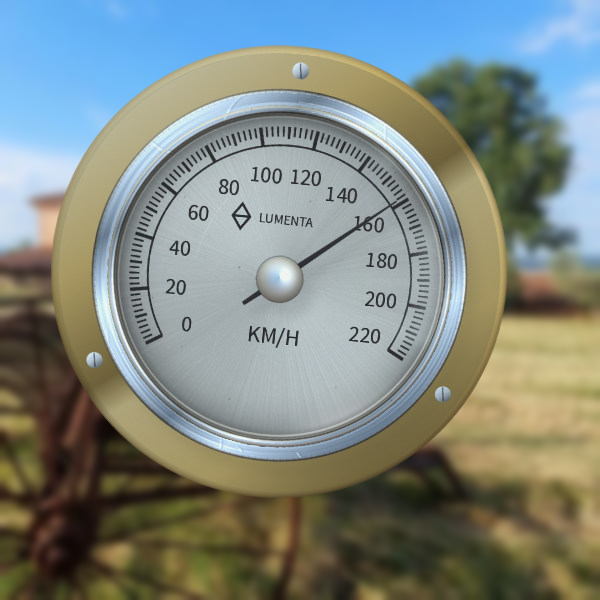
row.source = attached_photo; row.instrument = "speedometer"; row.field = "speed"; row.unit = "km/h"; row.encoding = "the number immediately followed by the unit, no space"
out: 158km/h
